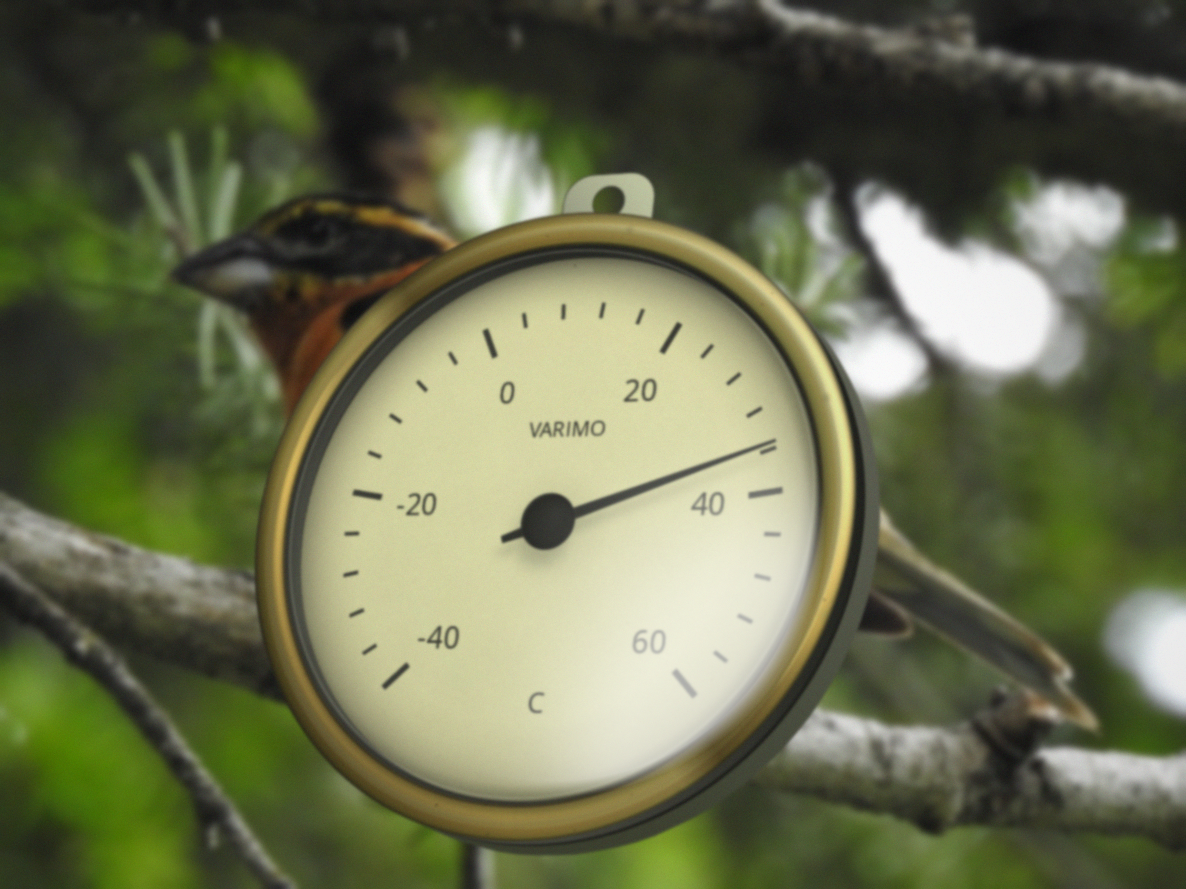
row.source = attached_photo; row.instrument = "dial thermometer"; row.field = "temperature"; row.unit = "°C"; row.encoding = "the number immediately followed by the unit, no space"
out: 36°C
